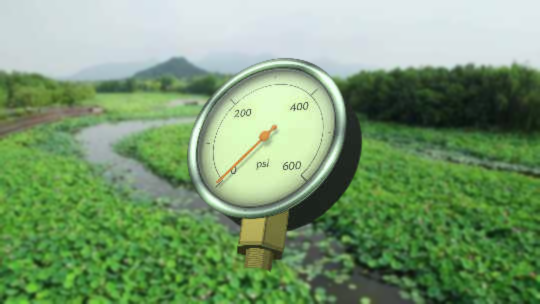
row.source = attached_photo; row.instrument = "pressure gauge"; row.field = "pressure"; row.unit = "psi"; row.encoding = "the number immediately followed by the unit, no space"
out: 0psi
